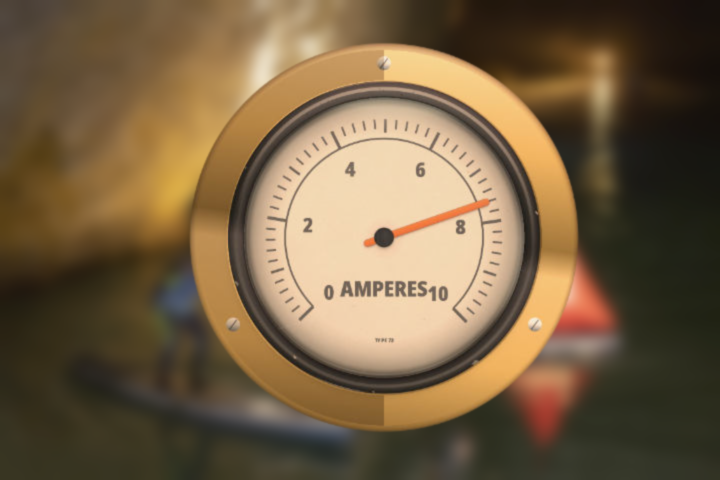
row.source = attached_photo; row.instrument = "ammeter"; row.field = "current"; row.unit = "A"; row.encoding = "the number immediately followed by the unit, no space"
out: 7.6A
